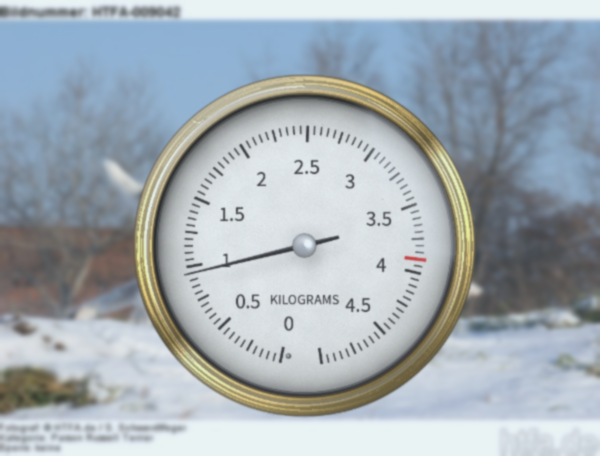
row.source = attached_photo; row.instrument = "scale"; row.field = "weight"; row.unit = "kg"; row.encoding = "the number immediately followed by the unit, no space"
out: 0.95kg
